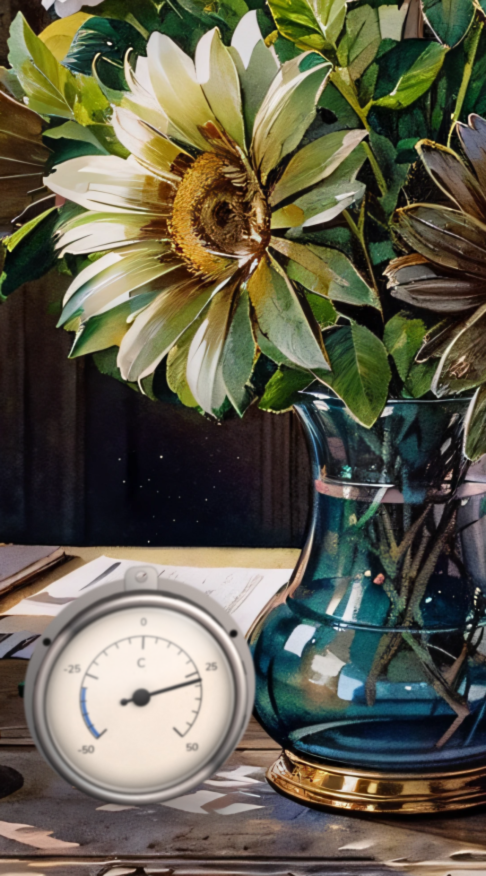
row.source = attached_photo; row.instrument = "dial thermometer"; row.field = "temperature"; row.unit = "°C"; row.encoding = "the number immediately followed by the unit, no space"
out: 27.5°C
